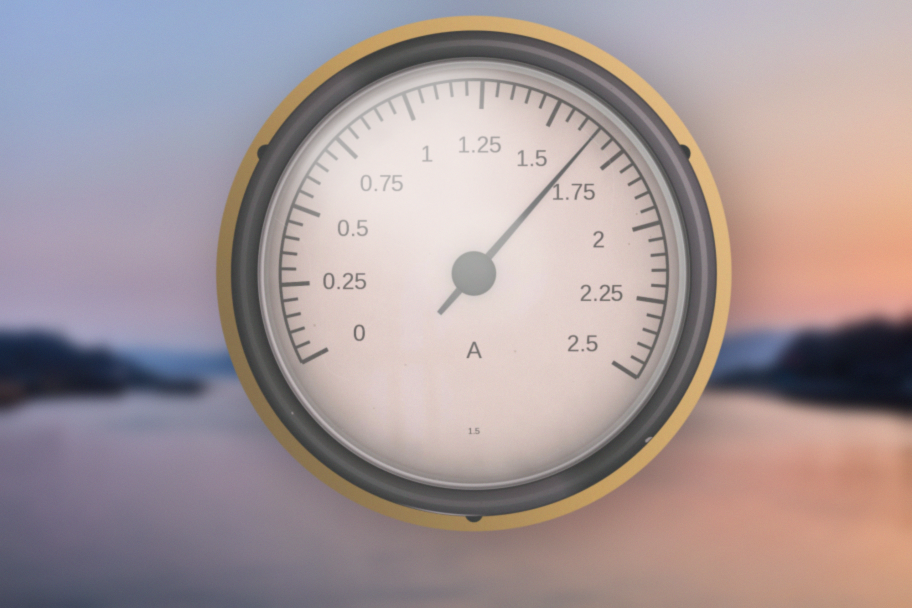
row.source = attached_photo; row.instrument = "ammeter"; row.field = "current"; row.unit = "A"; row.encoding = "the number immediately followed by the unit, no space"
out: 1.65A
